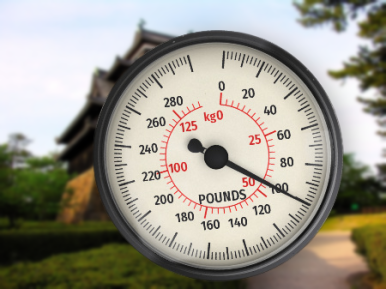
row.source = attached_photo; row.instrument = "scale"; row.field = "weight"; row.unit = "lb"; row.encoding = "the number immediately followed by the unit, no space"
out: 100lb
